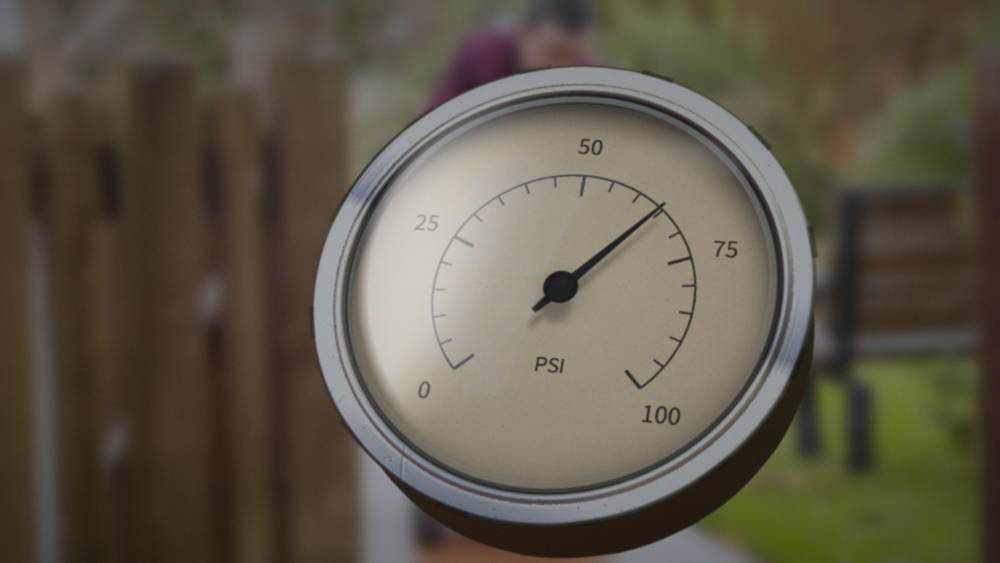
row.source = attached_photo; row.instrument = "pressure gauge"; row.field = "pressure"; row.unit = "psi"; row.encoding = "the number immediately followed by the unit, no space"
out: 65psi
